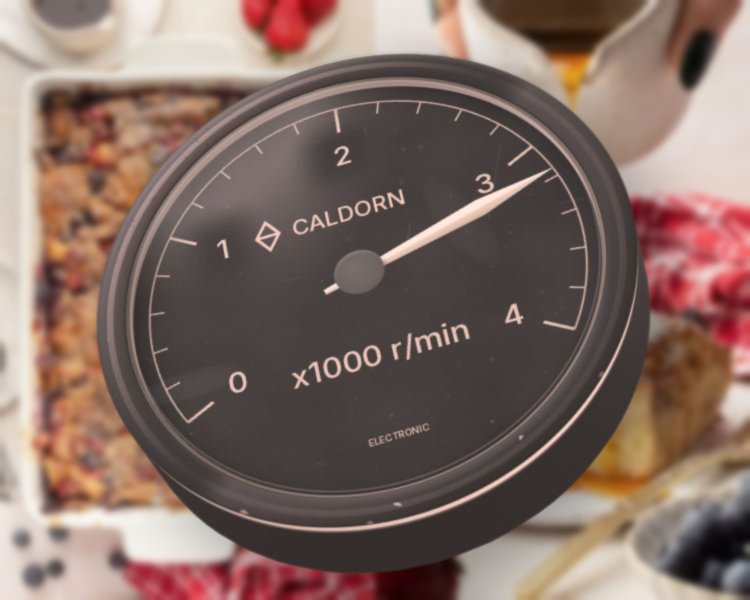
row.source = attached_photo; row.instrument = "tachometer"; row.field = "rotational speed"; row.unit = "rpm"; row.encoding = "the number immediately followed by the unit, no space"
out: 3200rpm
